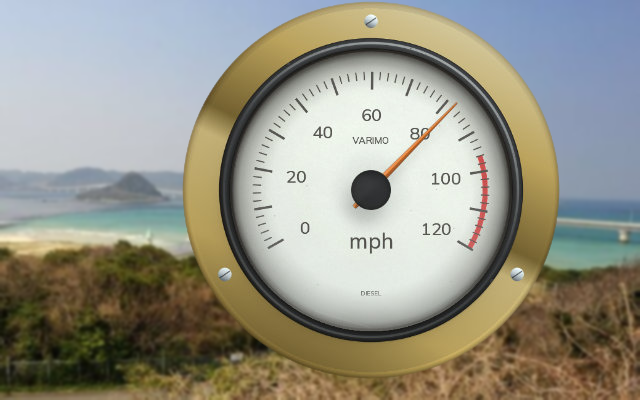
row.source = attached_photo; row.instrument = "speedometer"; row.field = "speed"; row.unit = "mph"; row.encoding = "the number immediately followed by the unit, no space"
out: 82mph
